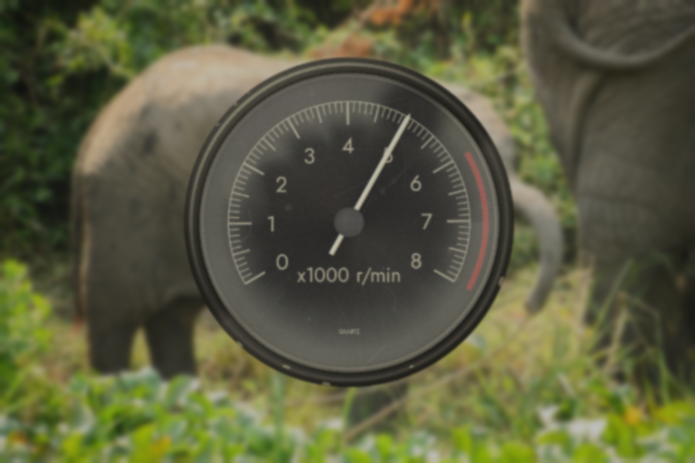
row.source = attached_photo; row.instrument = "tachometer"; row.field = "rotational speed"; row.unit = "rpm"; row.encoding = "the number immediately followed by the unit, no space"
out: 5000rpm
